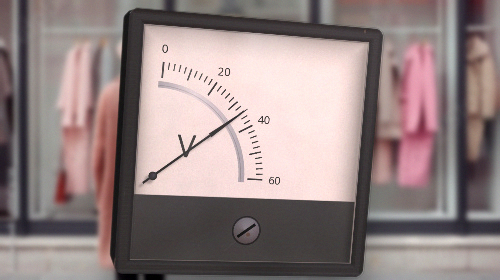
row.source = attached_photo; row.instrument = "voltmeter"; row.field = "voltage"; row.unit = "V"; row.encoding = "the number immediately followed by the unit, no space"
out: 34V
